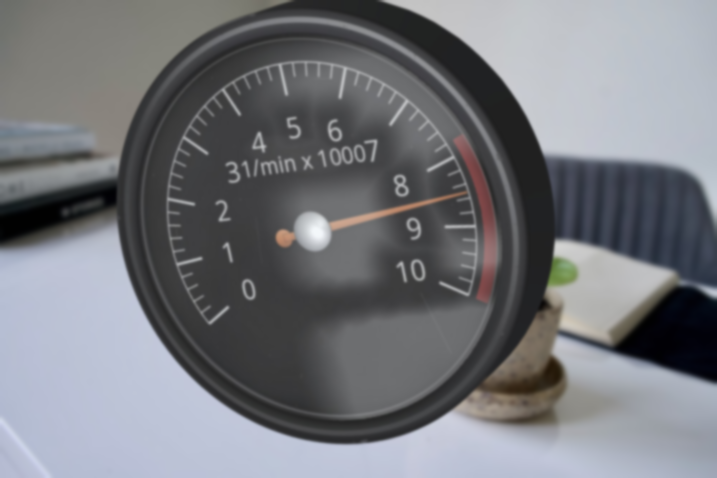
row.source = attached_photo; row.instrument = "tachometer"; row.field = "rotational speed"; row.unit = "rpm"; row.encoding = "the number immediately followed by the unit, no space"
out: 8500rpm
